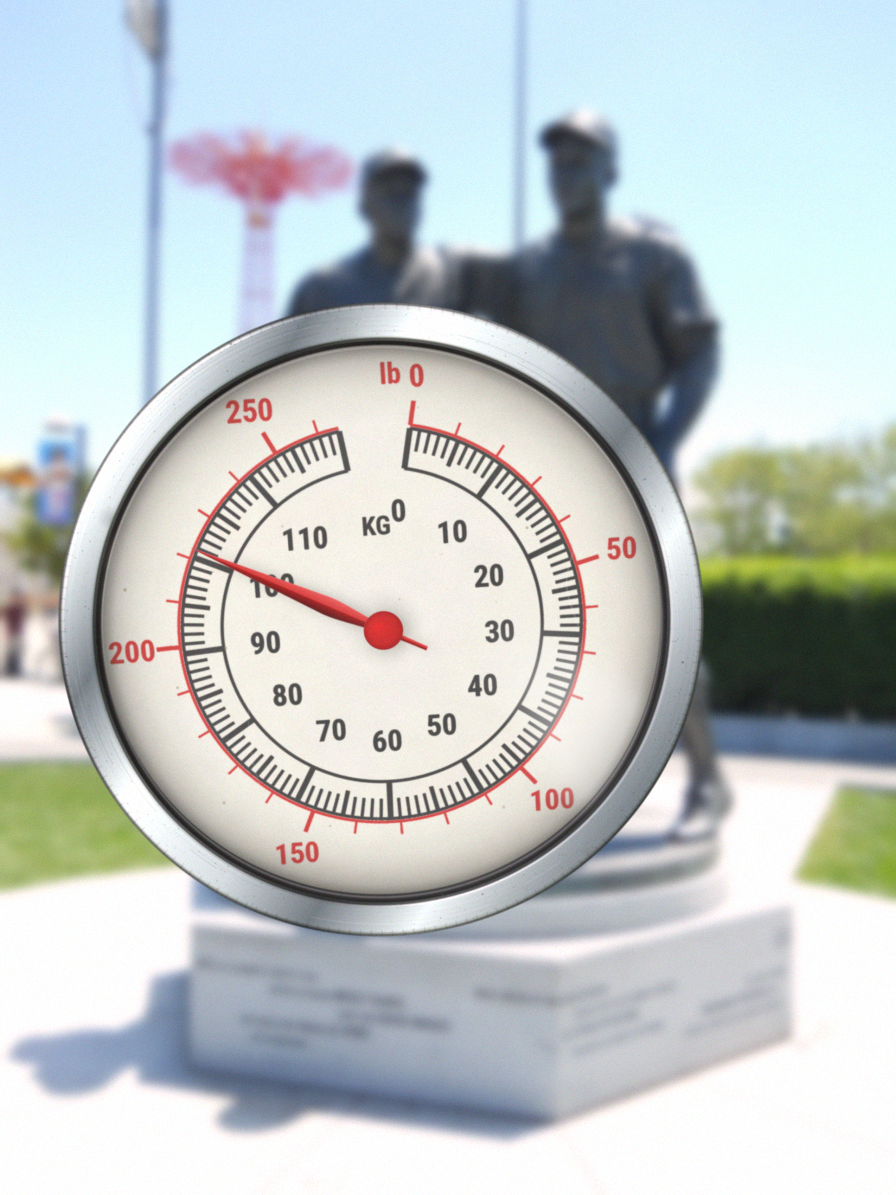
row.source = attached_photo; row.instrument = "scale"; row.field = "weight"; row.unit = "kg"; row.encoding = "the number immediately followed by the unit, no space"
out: 101kg
